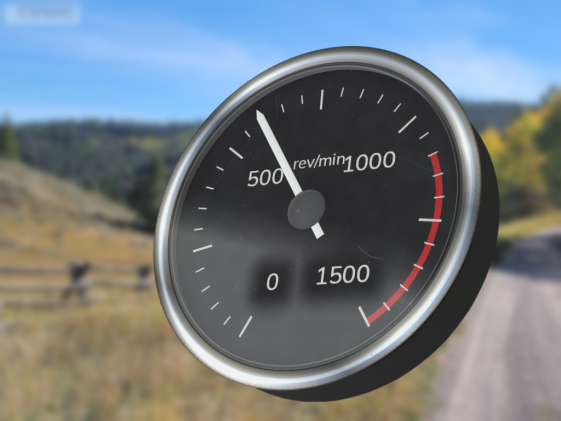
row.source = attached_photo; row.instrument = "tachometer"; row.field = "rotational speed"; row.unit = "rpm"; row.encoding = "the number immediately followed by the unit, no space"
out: 600rpm
